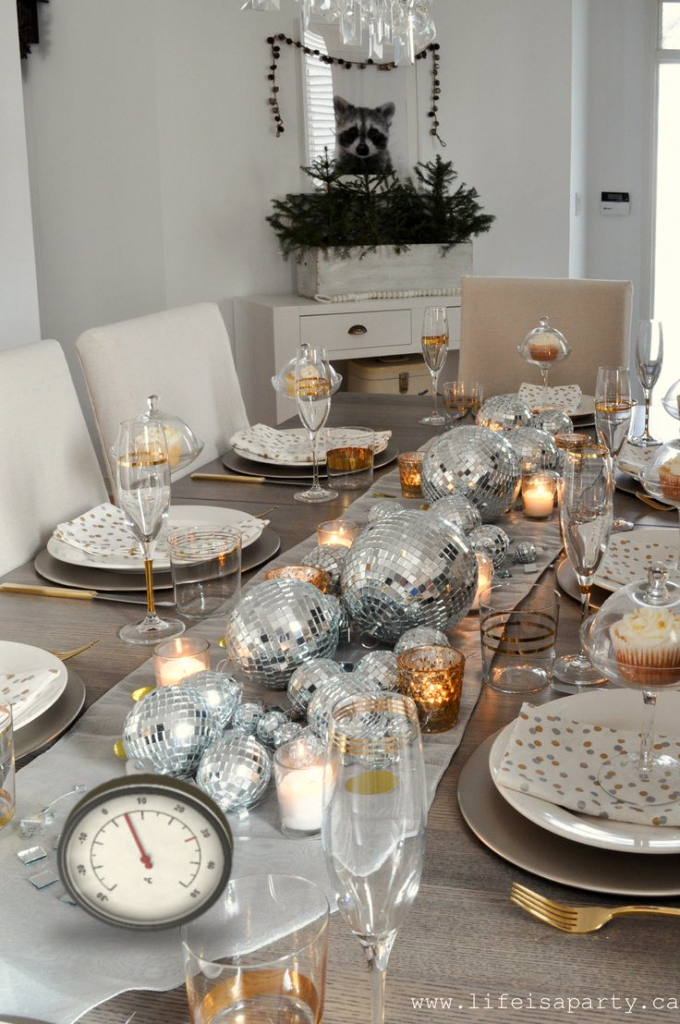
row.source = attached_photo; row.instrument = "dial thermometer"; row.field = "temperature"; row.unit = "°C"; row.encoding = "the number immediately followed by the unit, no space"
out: 5°C
